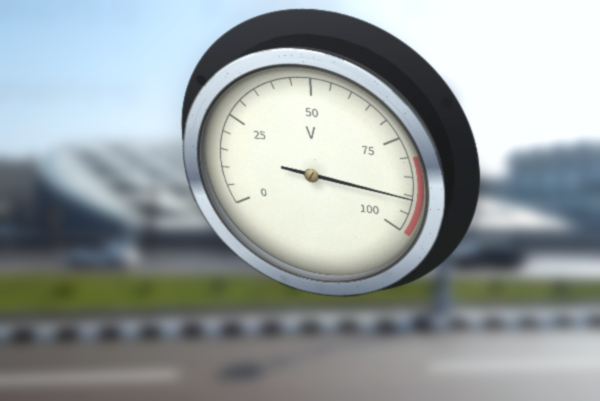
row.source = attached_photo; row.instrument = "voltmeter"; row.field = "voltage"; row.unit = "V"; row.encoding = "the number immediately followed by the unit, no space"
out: 90V
